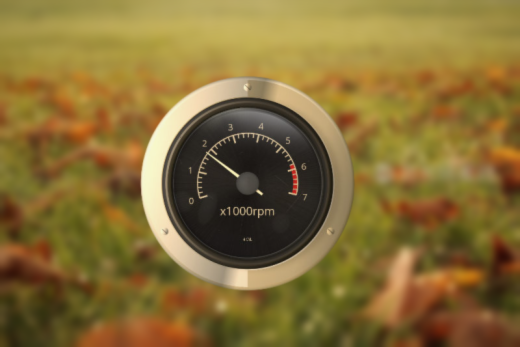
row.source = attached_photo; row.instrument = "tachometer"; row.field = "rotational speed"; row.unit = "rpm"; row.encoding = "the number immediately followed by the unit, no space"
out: 1800rpm
